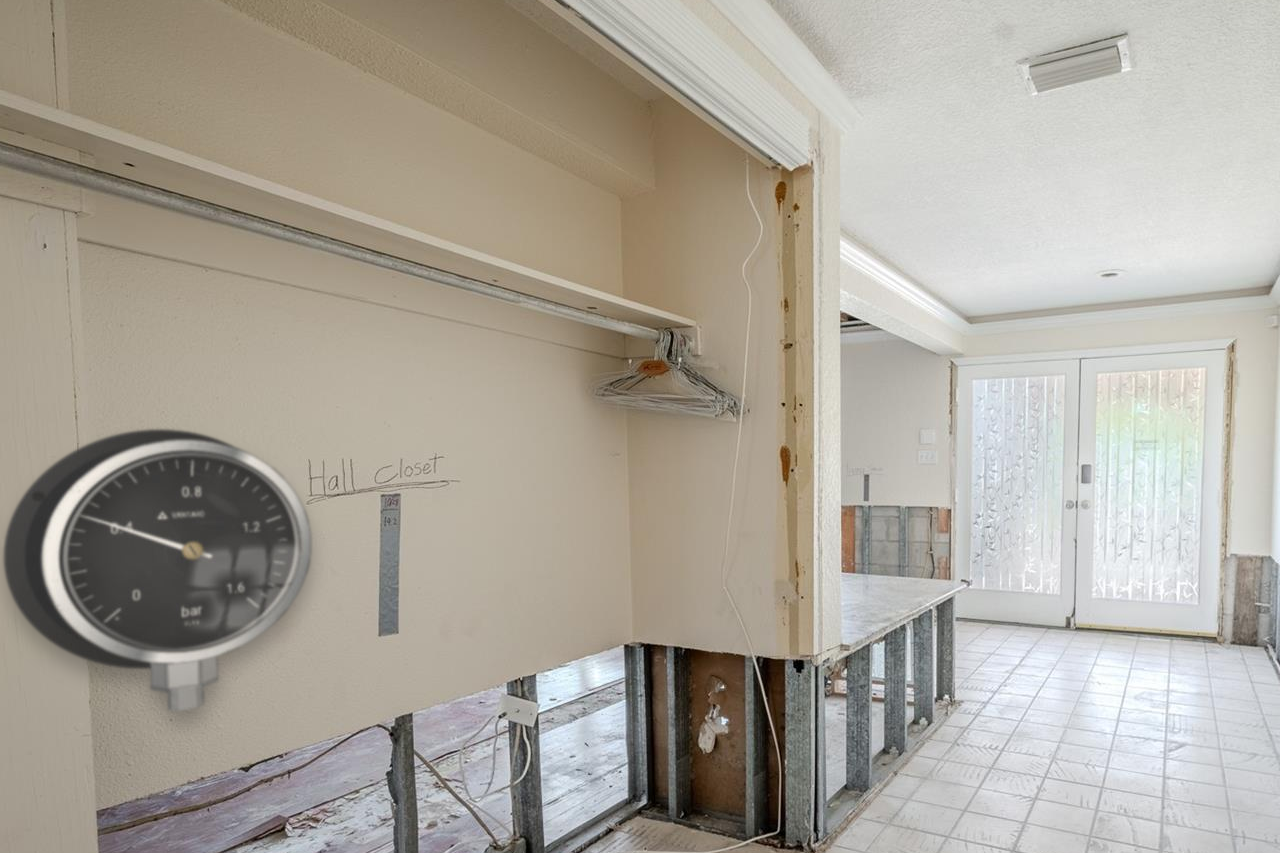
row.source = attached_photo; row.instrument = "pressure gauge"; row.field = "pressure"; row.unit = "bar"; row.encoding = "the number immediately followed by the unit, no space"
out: 0.4bar
